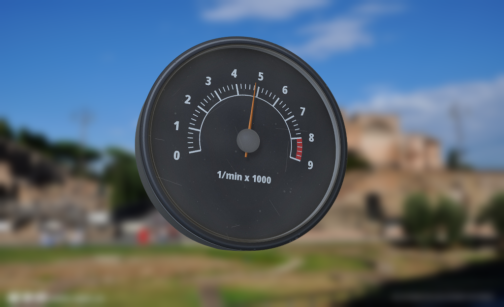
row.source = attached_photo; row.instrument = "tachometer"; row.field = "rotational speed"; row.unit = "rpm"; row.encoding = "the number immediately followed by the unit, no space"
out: 4800rpm
